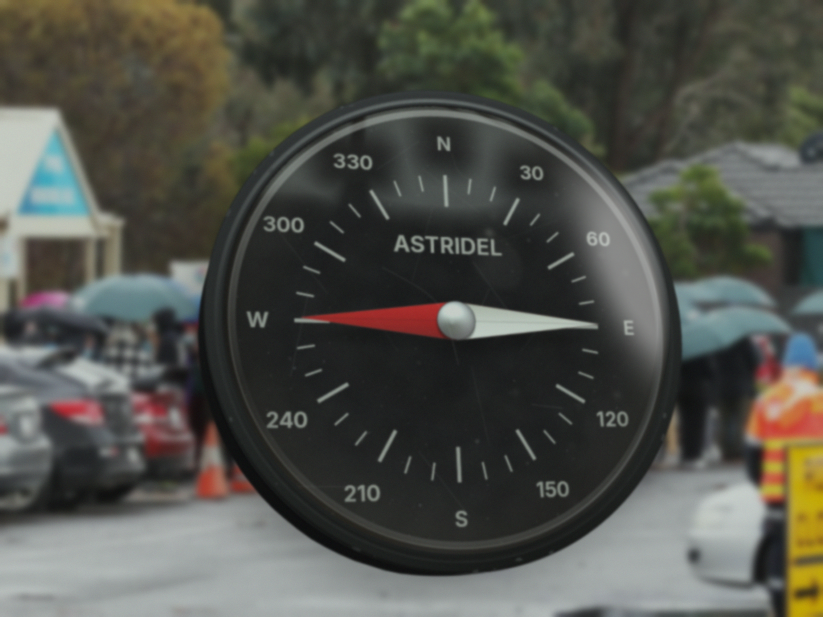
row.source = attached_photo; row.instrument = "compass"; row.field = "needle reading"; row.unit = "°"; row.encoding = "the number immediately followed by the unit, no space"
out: 270°
